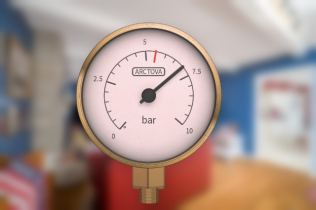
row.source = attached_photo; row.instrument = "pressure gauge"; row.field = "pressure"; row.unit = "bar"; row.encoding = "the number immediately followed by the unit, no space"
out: 7bar
